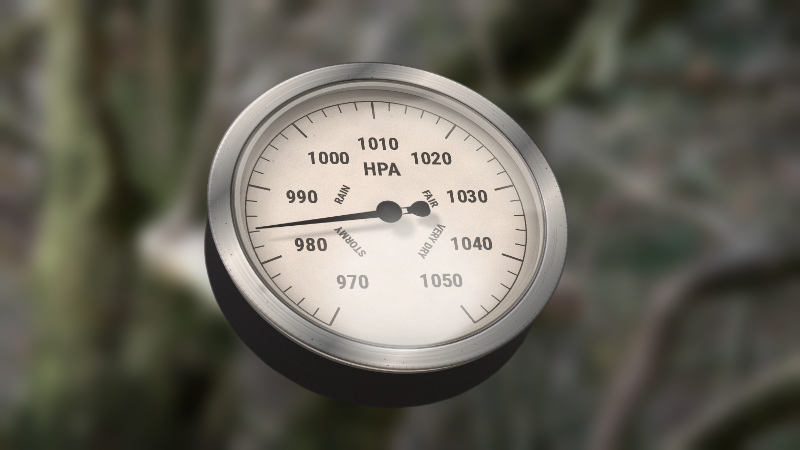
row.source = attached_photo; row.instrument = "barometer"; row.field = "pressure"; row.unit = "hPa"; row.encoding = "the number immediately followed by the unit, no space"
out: 984hPa
